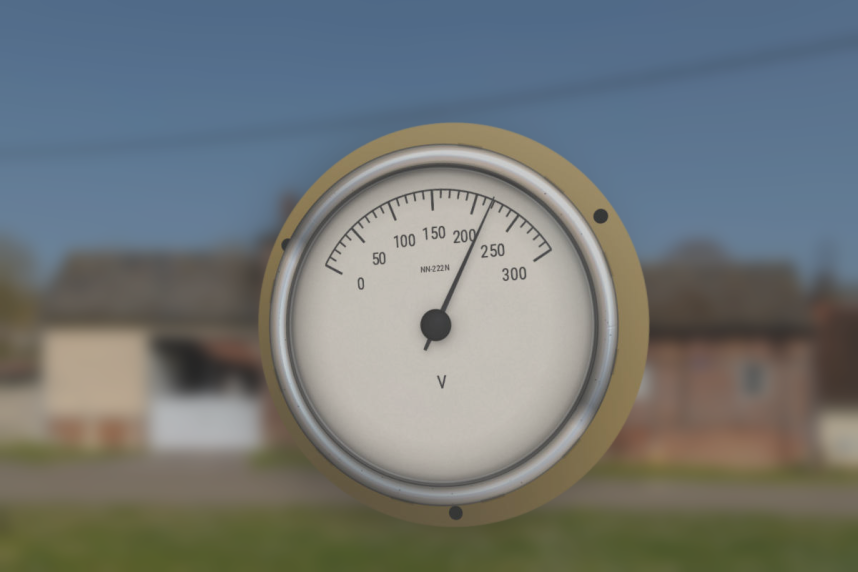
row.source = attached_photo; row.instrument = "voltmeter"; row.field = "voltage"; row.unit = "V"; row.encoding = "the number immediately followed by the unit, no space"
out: 220V
